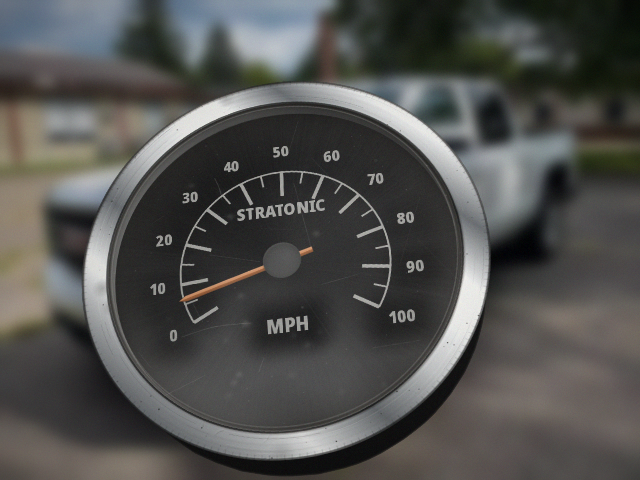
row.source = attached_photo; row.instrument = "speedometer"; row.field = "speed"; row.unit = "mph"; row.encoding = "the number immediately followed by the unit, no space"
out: 5mph
